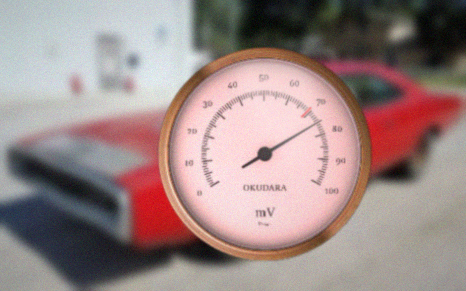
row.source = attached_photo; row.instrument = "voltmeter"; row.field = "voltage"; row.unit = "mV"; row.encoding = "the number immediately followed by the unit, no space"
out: 75mV
